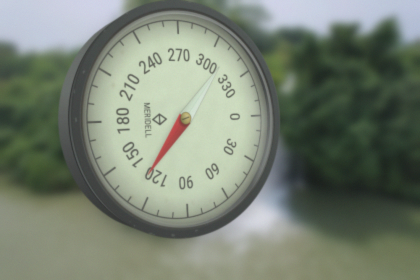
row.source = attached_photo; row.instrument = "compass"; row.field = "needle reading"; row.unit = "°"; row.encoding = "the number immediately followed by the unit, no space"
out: 130°
